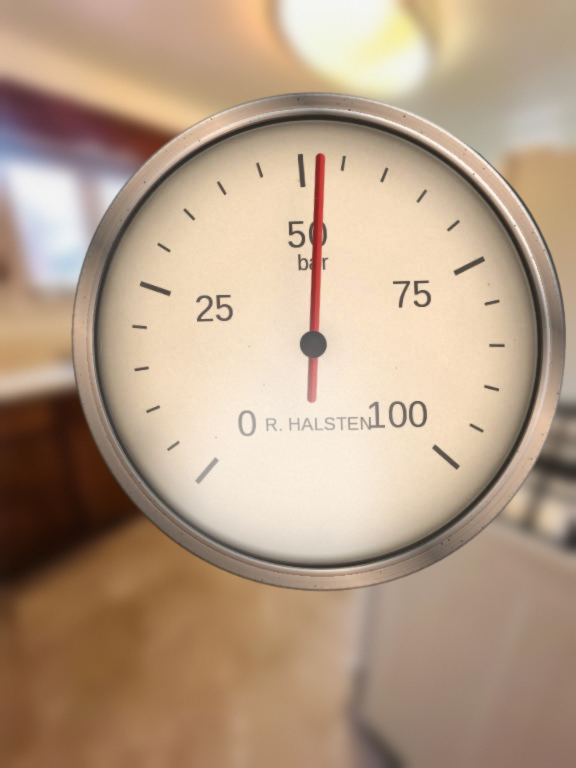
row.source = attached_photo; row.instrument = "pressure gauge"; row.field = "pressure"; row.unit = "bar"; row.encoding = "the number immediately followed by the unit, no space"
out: 52.5bar
